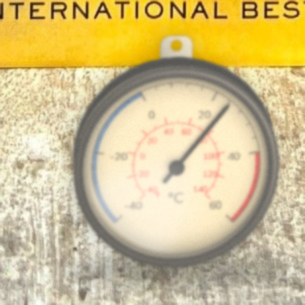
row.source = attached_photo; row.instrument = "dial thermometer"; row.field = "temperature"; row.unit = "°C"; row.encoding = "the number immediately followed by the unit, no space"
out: 24°C
